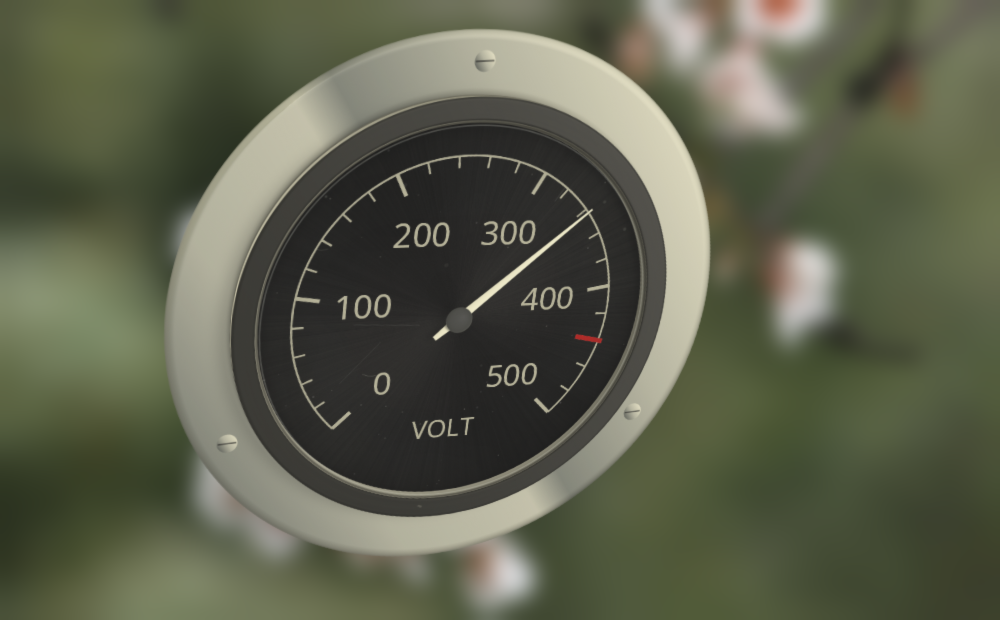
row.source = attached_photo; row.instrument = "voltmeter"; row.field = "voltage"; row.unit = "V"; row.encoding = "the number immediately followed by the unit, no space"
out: 340V
